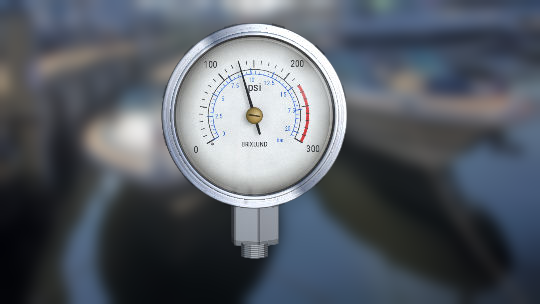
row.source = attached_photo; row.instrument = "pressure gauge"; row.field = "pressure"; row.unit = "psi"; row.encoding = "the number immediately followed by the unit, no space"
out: 130psi
